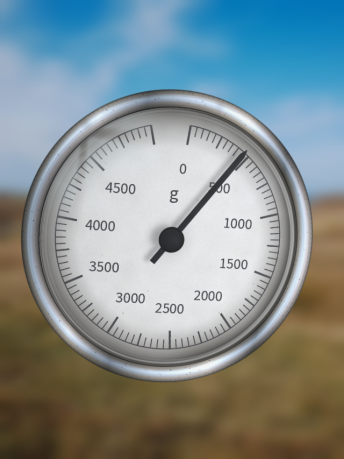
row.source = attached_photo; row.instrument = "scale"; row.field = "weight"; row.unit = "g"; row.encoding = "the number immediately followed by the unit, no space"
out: 450g
